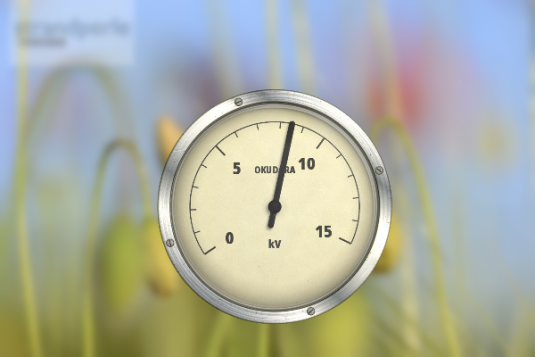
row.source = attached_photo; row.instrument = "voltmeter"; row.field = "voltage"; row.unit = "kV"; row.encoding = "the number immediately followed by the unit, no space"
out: 8.5kV
